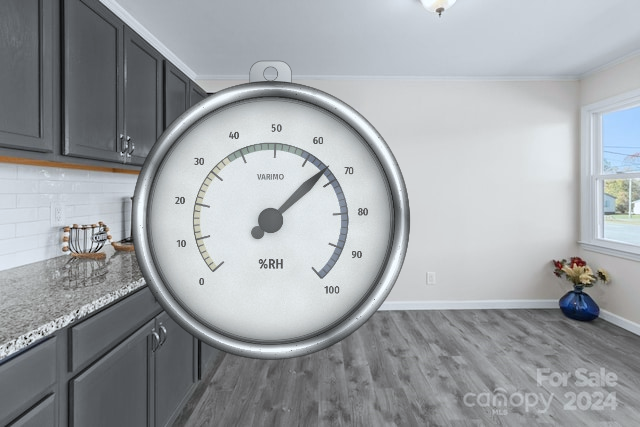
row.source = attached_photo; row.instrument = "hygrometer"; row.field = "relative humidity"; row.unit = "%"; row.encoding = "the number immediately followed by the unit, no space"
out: 66%
